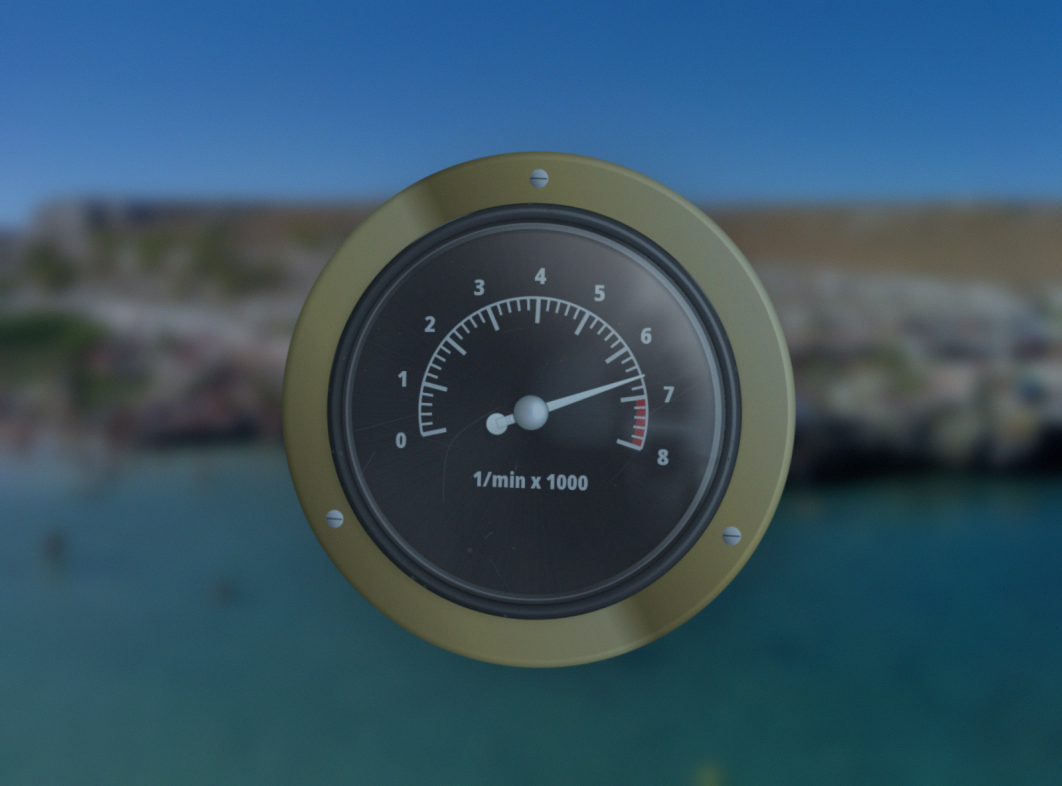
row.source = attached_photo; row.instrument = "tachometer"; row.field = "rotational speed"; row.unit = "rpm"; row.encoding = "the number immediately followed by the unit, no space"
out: 6600rpm
